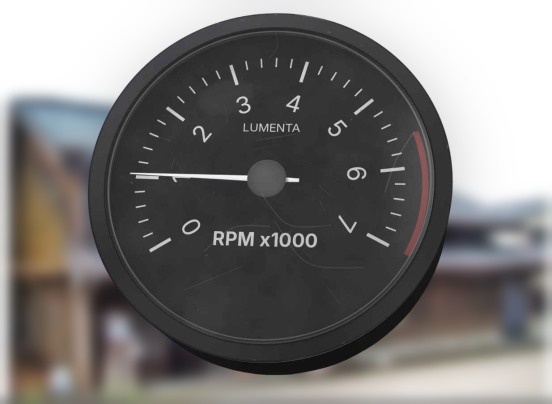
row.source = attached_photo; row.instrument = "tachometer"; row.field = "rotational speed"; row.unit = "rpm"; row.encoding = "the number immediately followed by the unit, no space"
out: 1000rpm
